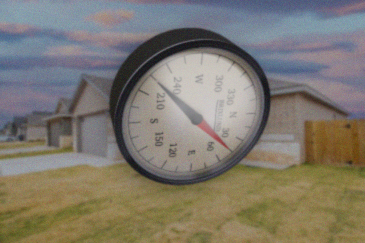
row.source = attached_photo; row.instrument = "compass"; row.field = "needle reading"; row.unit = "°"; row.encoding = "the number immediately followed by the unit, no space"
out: 45°
